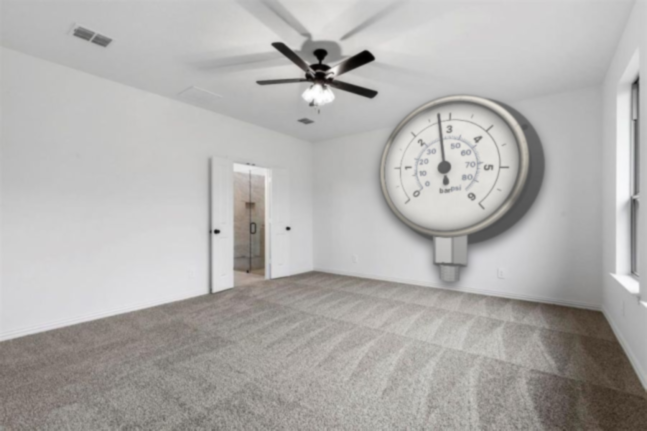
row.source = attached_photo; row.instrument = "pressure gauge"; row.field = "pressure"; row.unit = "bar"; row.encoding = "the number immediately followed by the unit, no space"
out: 2.75bar
